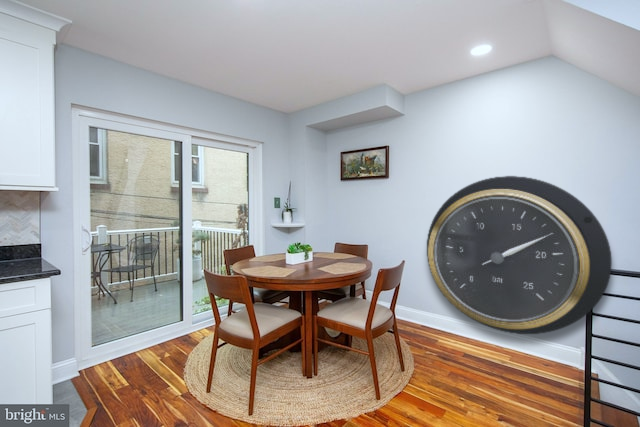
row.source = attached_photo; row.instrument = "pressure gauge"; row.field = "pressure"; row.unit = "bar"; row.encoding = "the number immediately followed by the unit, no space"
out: 18bar
